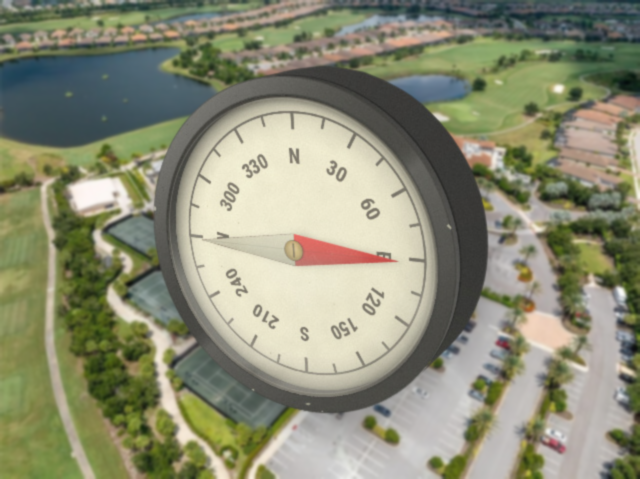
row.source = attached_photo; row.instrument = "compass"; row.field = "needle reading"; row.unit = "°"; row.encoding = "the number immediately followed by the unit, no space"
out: 90°
